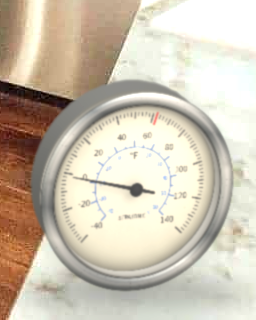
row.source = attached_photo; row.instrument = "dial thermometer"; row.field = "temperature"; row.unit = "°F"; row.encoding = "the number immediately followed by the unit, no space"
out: 0°F
